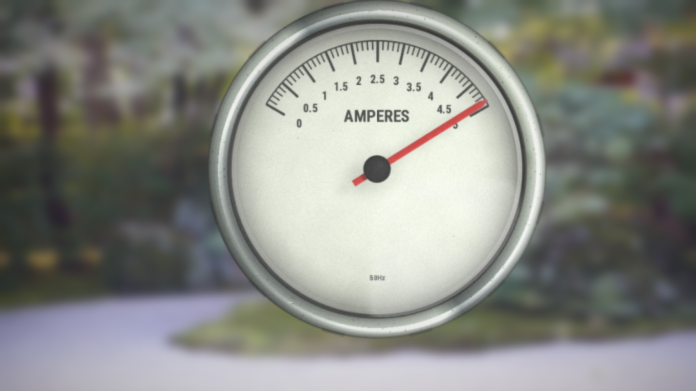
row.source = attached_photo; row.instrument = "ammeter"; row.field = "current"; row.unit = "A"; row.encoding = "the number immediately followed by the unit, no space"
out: 4.9A
